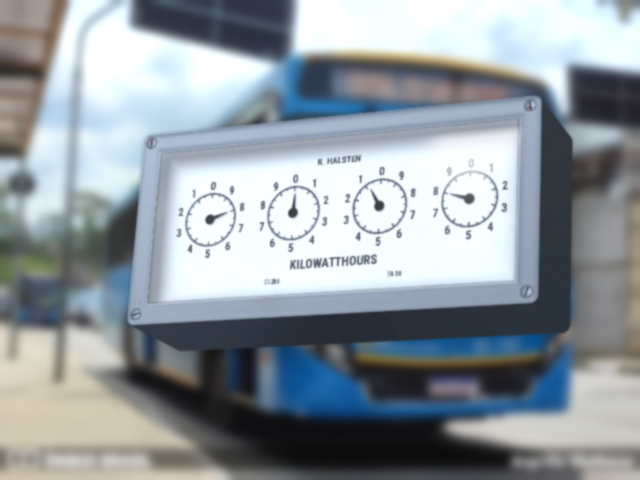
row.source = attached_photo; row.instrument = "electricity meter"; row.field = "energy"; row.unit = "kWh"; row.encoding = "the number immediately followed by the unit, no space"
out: 8008kWh
